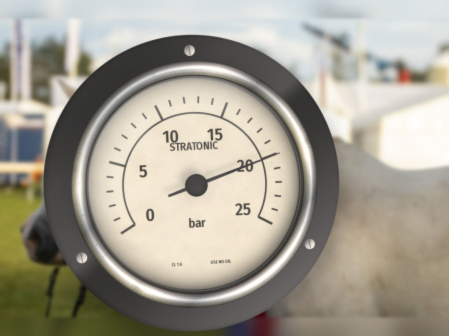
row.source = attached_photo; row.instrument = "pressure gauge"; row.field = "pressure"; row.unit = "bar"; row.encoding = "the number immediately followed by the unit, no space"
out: 20bar
